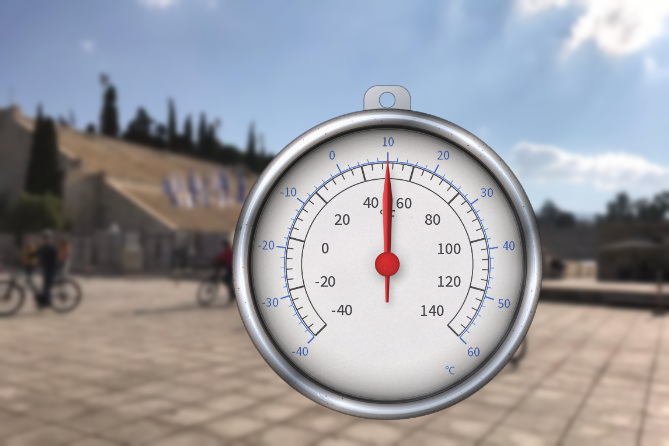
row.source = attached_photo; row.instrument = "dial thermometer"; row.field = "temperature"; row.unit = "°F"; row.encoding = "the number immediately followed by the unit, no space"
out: 50°F
